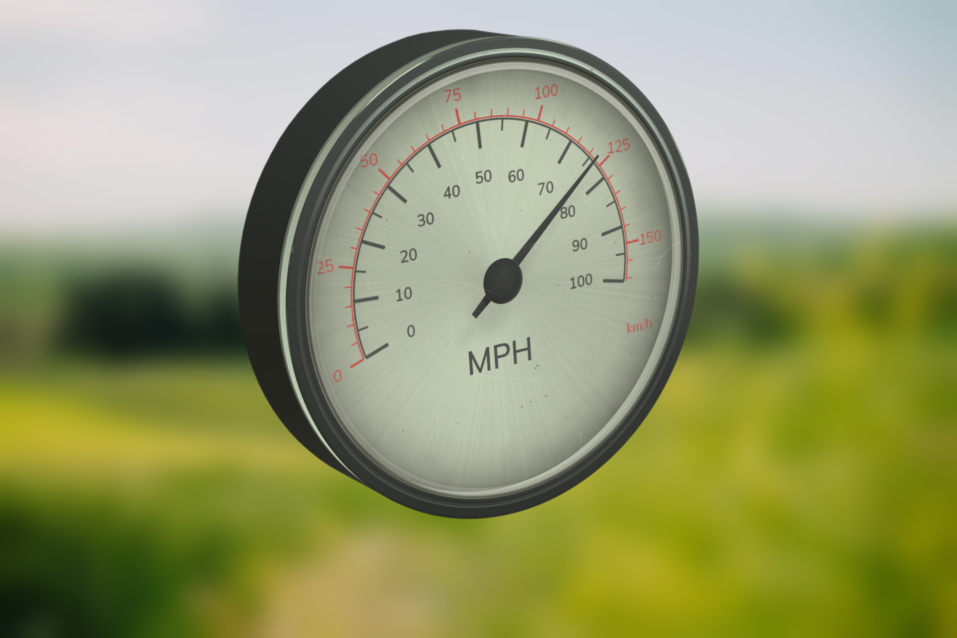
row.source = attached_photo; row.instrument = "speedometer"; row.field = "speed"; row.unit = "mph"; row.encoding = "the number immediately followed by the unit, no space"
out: 75mph
